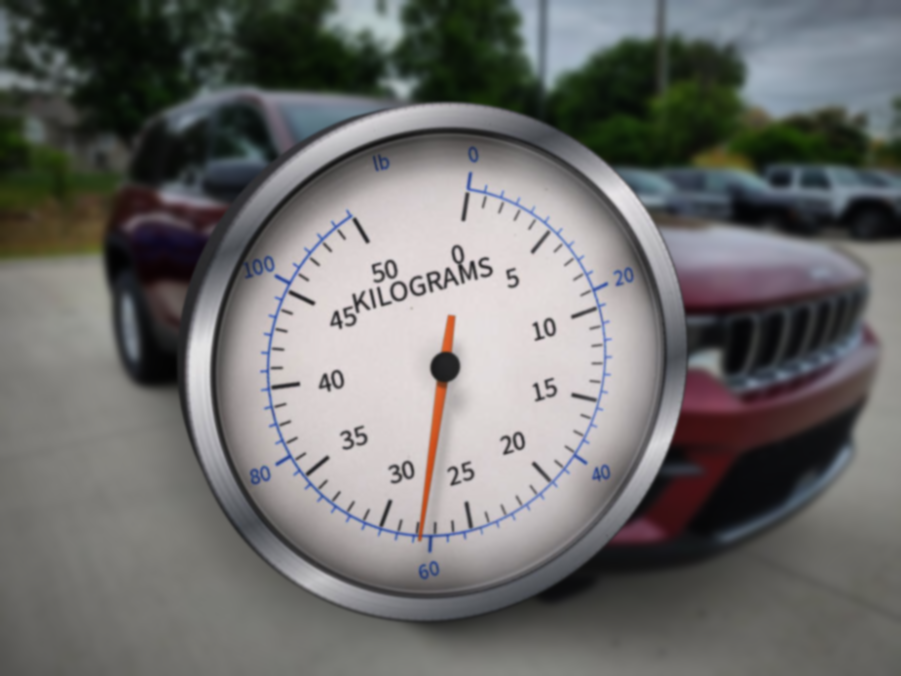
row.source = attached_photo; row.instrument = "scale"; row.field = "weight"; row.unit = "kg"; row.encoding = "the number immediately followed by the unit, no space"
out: 28kg
